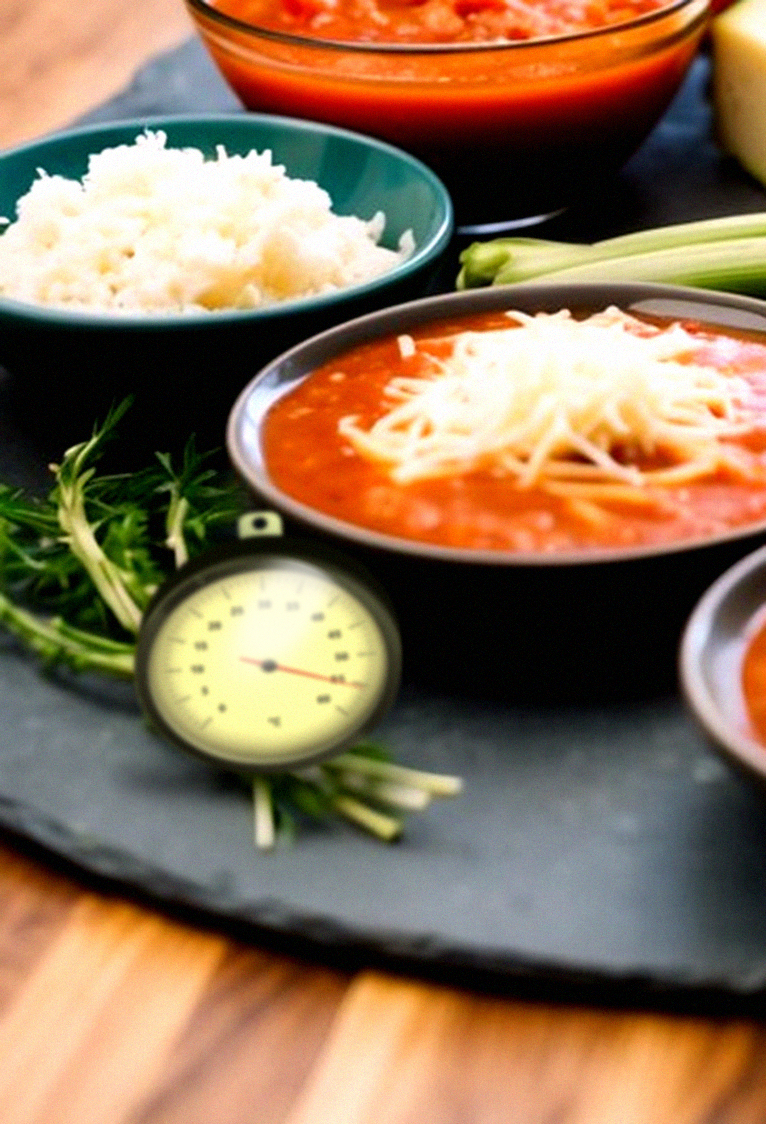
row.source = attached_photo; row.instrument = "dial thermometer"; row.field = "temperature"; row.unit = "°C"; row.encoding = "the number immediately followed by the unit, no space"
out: 55°C
